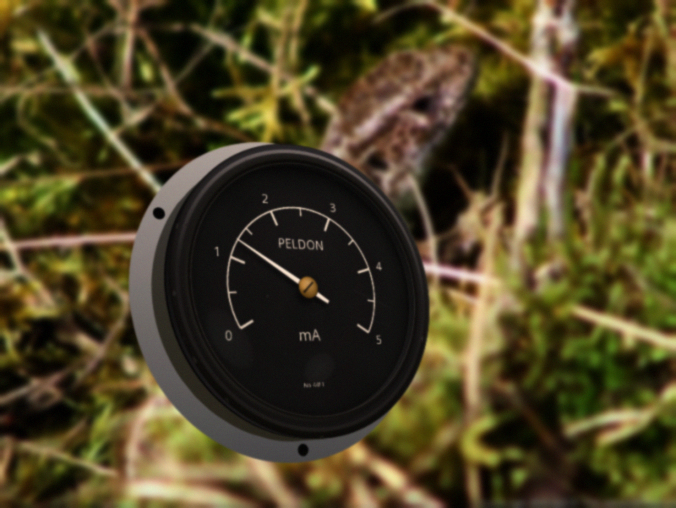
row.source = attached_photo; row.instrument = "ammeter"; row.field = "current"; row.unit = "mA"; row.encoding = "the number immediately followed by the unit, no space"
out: 1.25mA
